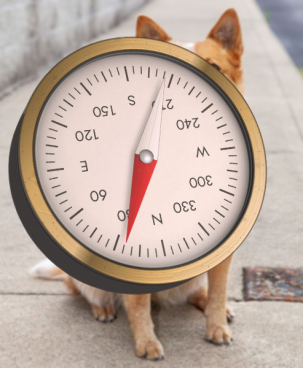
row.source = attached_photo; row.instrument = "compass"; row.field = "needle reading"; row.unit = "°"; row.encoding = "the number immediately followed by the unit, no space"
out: 25°
